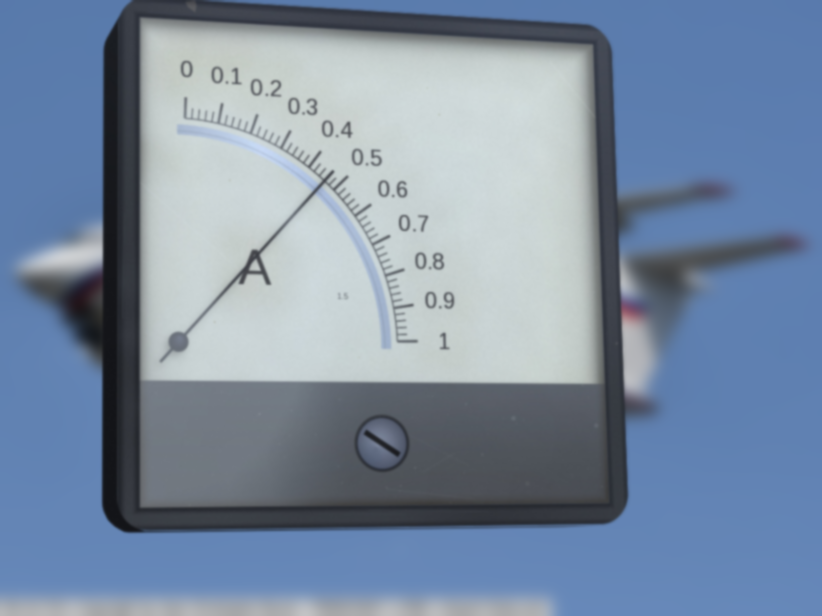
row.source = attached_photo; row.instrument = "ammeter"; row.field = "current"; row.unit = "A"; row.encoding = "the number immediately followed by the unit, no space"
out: 0.46A
